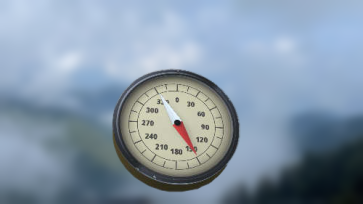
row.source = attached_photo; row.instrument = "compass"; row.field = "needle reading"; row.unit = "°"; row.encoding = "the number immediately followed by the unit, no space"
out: 150°
